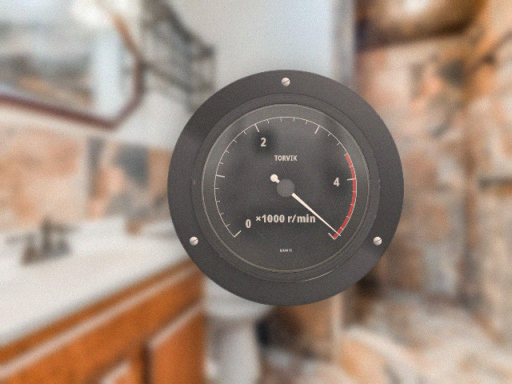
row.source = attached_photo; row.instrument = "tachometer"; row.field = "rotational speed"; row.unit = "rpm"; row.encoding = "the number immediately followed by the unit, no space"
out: 4900rpm
